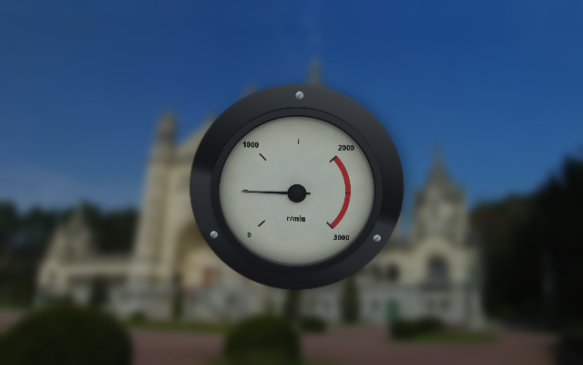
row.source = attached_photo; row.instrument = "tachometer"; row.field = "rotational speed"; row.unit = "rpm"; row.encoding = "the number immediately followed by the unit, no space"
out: 500rpm
